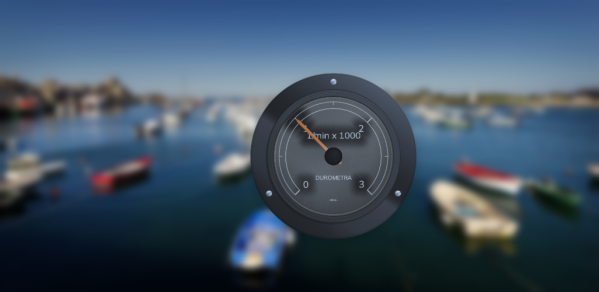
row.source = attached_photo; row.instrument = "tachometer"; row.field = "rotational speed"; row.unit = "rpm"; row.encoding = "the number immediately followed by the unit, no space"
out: 1000rpm
